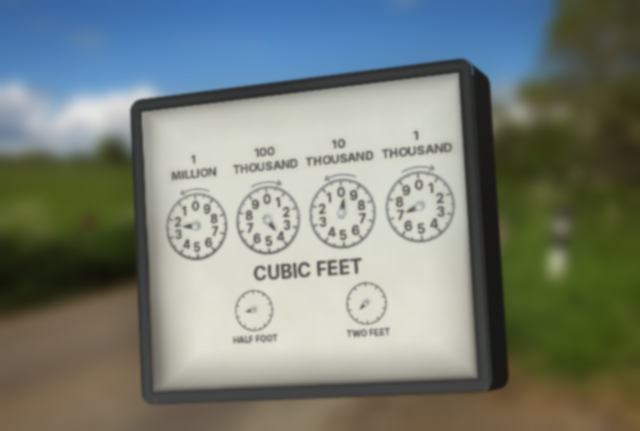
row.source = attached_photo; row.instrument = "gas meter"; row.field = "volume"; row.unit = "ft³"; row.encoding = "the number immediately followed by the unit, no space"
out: 239700ft³
